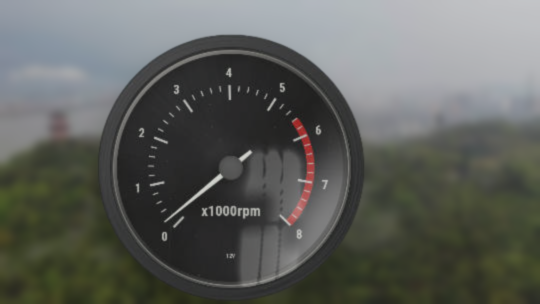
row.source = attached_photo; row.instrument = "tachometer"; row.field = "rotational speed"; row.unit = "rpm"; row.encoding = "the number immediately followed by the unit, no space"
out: 200rpm
